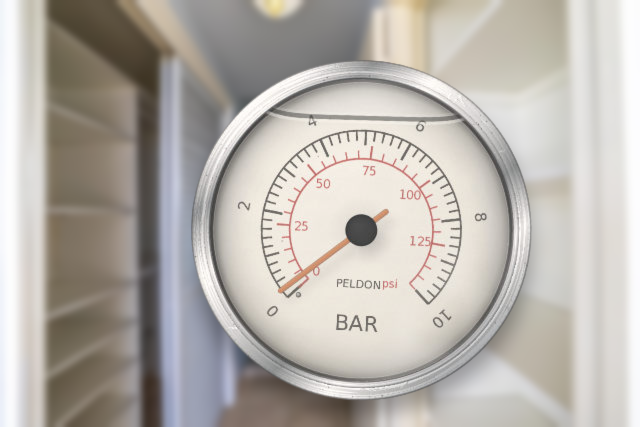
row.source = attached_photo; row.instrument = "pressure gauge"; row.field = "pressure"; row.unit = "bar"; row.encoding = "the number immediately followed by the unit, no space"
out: 0.2bar
